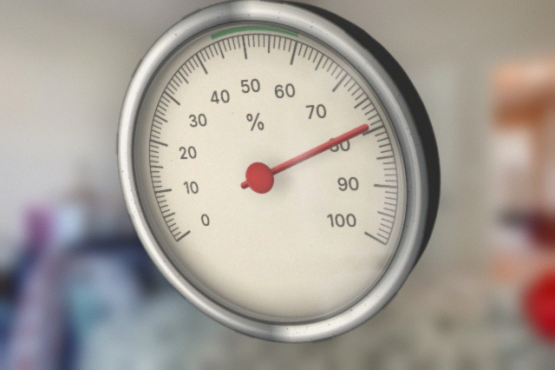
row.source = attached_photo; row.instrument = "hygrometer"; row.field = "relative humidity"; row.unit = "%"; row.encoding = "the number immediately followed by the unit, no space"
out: 79%
